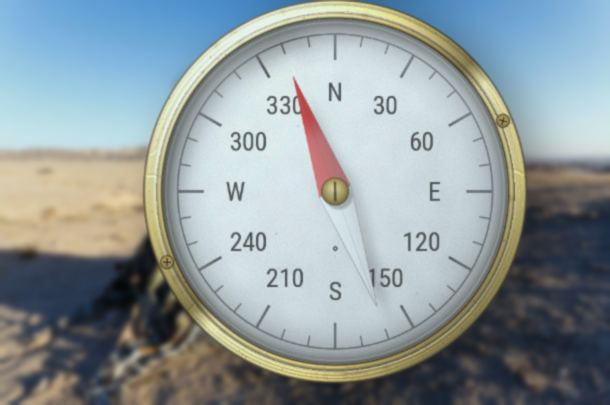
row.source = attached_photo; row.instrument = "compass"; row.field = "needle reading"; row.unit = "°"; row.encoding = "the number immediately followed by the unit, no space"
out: 340°
